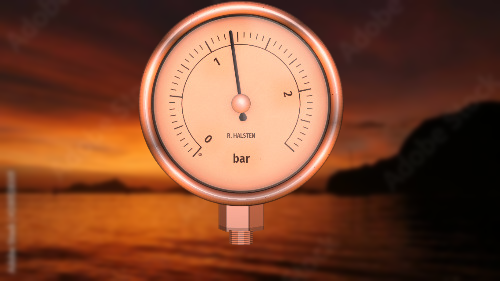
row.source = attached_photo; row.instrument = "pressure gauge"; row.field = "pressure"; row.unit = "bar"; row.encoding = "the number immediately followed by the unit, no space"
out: 1.2bar
